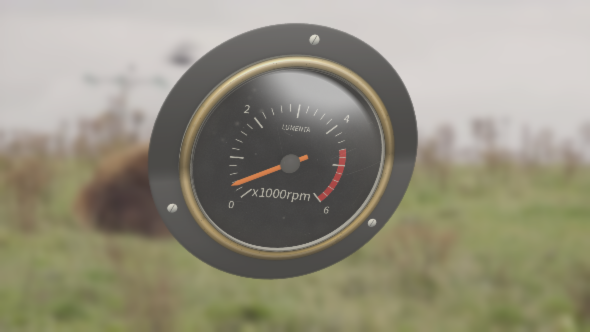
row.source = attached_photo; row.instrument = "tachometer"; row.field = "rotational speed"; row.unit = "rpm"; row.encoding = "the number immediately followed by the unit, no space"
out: 400rpm
